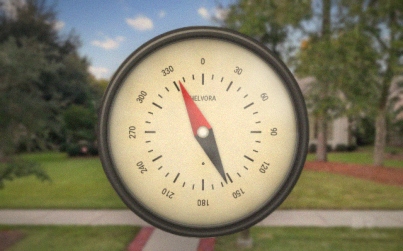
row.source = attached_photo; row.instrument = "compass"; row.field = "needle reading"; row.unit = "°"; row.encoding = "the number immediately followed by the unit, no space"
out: 335°
